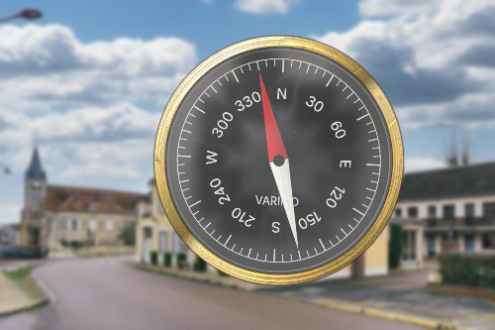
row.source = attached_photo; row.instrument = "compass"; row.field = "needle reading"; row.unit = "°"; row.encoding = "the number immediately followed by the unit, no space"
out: 345°
